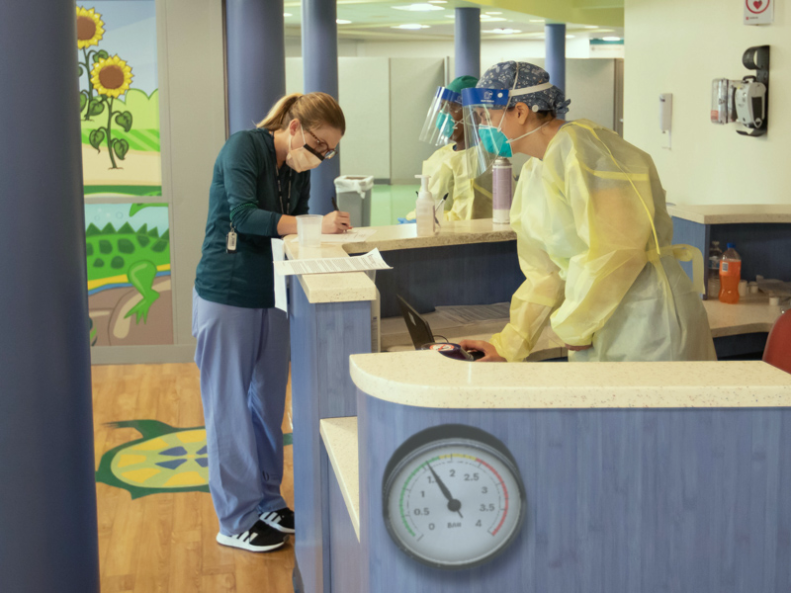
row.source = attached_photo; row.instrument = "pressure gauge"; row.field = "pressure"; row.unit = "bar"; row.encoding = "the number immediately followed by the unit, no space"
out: 1.6bar
